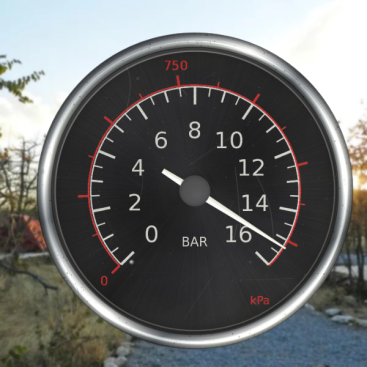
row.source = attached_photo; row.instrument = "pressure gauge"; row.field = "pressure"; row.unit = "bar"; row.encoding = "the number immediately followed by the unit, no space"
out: 15.25bar
